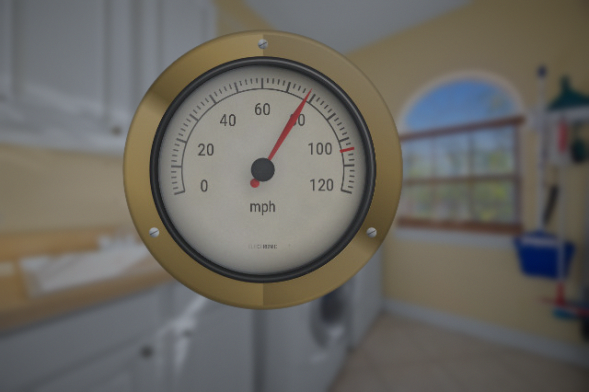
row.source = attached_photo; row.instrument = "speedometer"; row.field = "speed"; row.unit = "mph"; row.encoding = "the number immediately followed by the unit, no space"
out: 78mph
